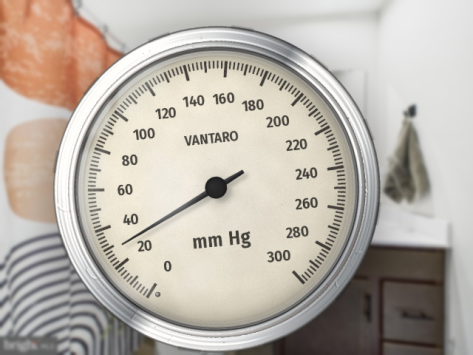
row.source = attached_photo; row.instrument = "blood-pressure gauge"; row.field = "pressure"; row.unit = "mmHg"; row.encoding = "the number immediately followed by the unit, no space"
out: 28mmHg
